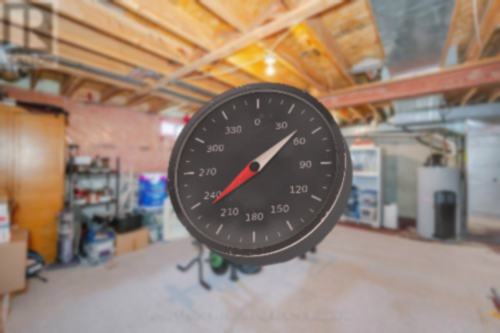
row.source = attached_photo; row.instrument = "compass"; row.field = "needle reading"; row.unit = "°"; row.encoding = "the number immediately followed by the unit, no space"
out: 230°
